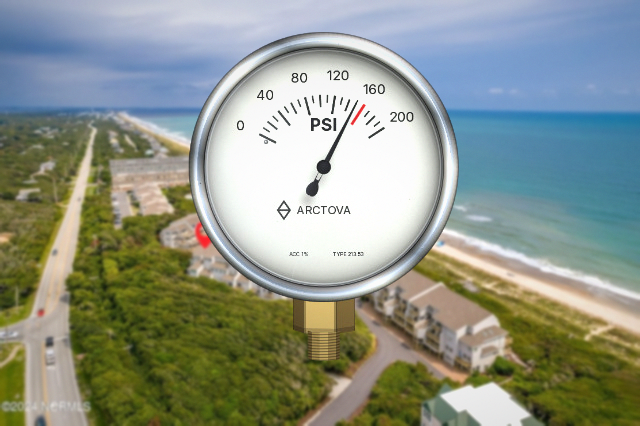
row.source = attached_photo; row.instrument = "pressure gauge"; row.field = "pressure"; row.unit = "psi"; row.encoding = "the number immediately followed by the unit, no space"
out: 150psi
